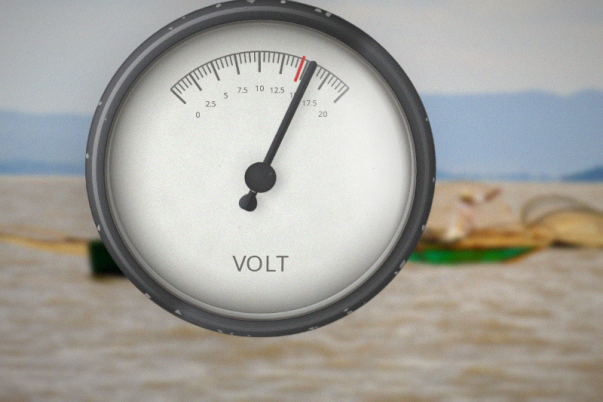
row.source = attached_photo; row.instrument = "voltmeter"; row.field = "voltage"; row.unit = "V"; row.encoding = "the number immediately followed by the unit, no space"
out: 15.5V
